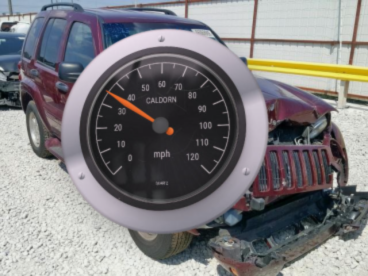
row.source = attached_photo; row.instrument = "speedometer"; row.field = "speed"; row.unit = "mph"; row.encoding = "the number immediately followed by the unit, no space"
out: 35mph
